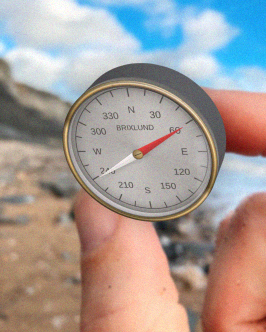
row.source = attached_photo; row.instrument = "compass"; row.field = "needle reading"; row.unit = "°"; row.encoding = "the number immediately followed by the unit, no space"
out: 60°
